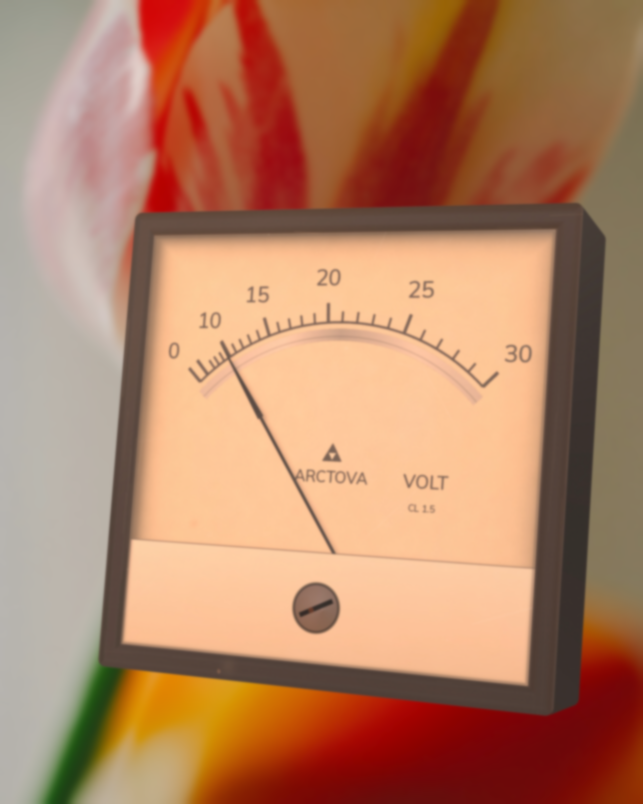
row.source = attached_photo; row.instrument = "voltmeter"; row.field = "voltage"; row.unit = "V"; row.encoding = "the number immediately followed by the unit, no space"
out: 10V
